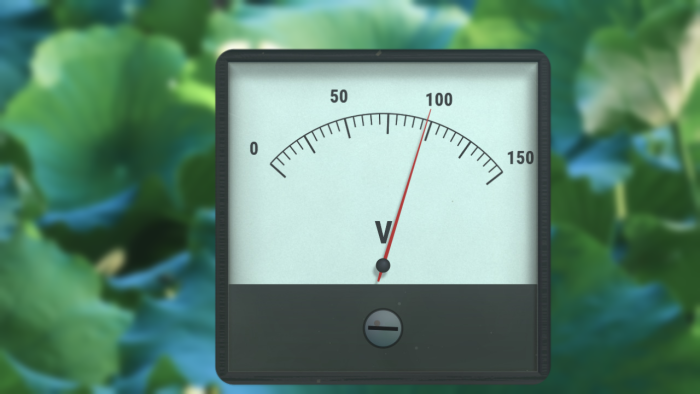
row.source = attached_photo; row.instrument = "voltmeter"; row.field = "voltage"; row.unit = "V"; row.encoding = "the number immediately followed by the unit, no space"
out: 97.5V
